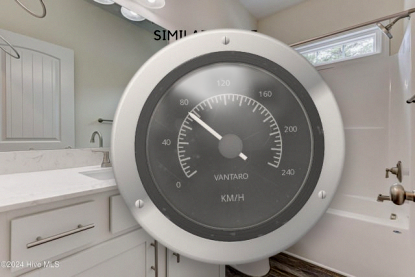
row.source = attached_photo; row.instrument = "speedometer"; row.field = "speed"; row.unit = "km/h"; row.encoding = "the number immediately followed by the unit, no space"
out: 75km/h
